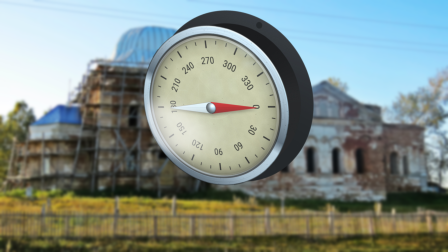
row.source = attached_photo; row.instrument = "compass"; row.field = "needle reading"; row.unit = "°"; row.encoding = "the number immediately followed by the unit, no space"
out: 0°
